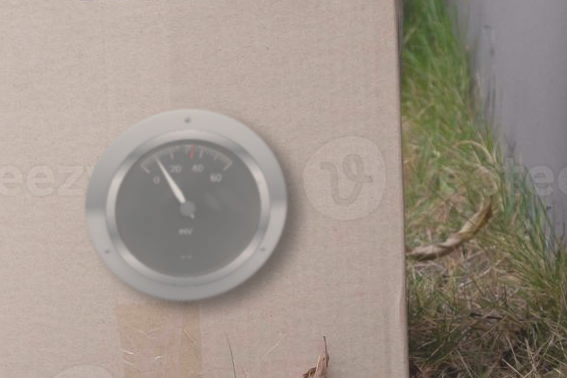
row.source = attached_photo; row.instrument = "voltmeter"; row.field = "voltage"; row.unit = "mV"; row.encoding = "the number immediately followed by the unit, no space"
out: 10mV
